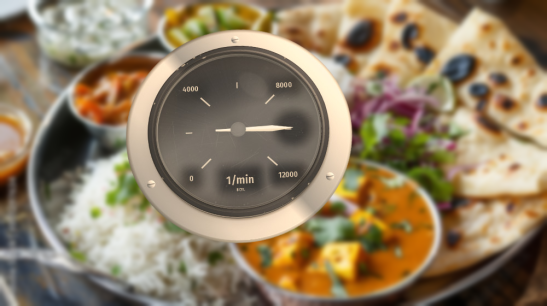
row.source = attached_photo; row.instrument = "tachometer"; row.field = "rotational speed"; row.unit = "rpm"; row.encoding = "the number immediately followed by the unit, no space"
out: 10000rpm
